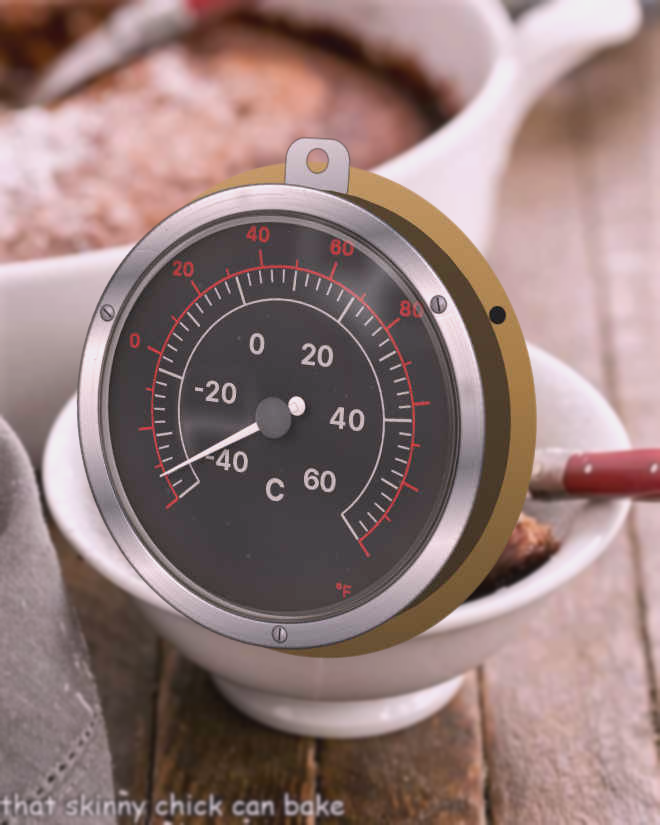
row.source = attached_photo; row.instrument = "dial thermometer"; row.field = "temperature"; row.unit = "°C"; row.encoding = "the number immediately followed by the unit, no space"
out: -36°C
